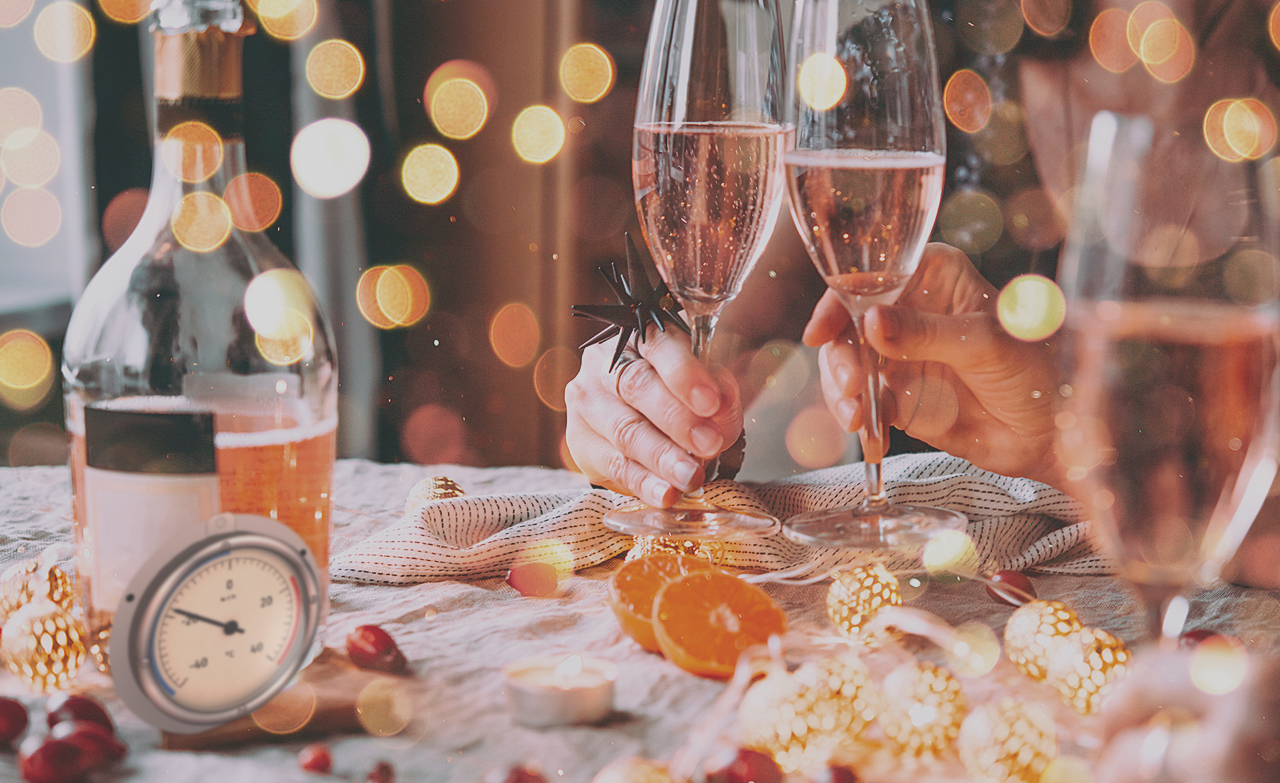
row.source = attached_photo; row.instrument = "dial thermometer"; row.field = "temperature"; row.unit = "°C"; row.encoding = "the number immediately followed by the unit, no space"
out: -18°C
